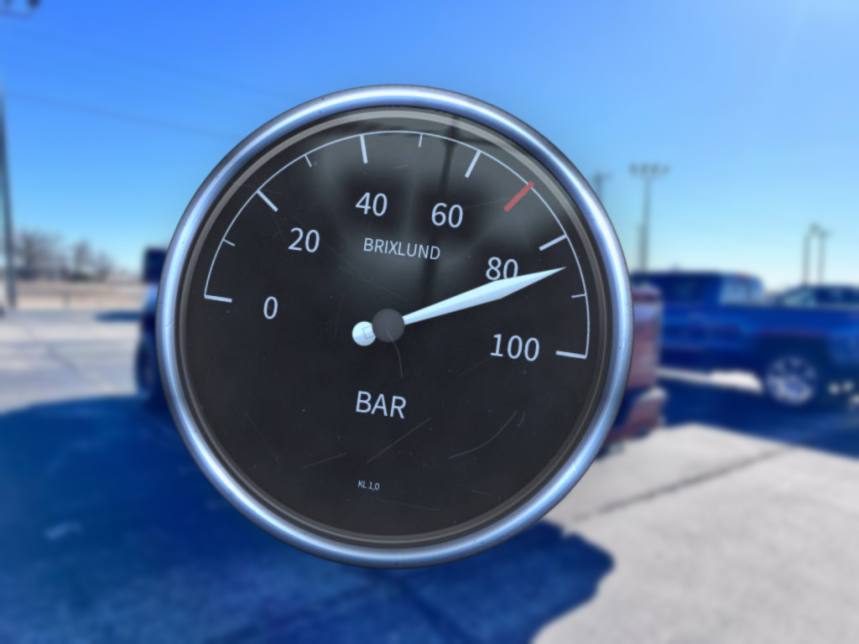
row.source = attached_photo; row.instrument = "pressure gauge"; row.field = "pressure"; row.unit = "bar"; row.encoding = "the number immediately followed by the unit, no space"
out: 85bar
